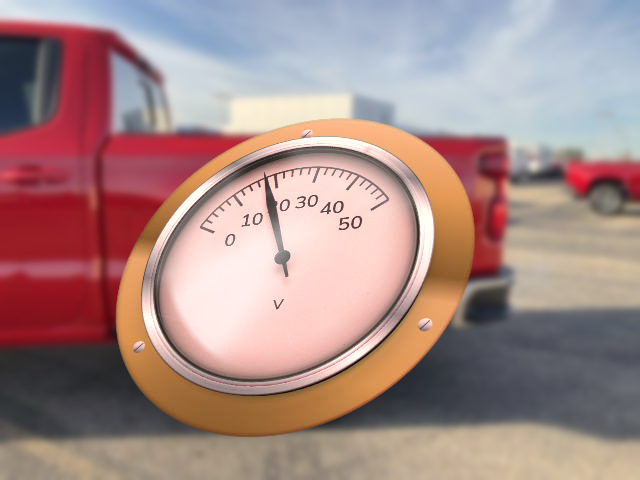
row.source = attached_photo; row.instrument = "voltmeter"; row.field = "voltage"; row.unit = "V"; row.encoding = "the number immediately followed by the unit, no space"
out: 18V
